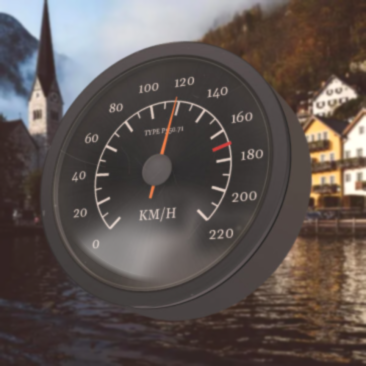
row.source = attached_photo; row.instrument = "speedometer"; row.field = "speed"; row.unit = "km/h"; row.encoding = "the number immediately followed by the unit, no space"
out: 120km/h
